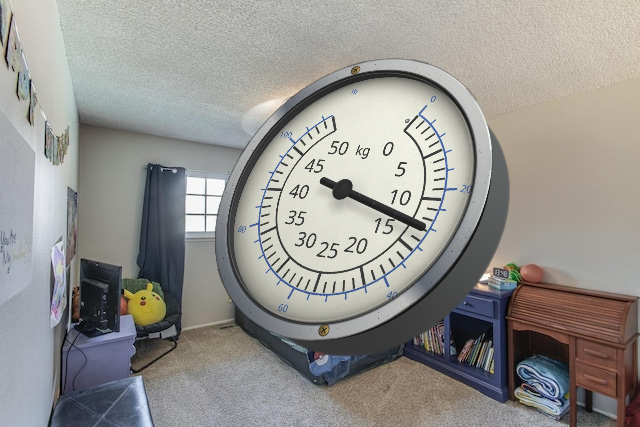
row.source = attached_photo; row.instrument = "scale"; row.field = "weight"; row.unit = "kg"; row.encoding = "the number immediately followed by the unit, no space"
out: 13kg
